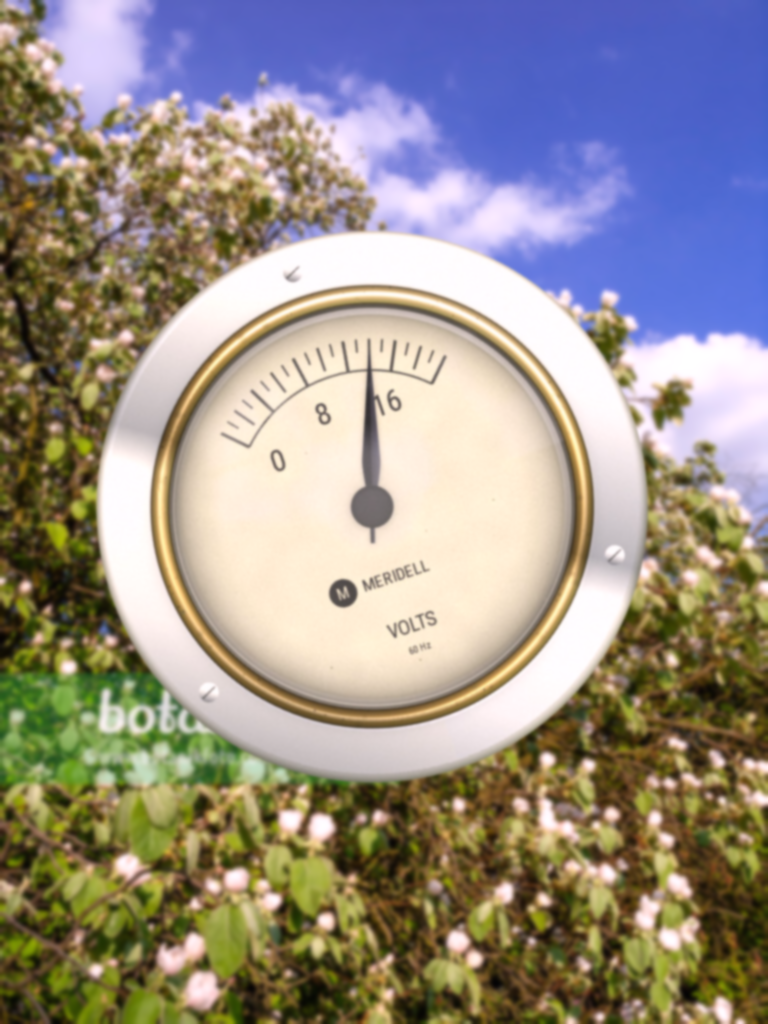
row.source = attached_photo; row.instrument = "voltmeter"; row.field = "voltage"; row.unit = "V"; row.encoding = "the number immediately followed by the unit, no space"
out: 14V
